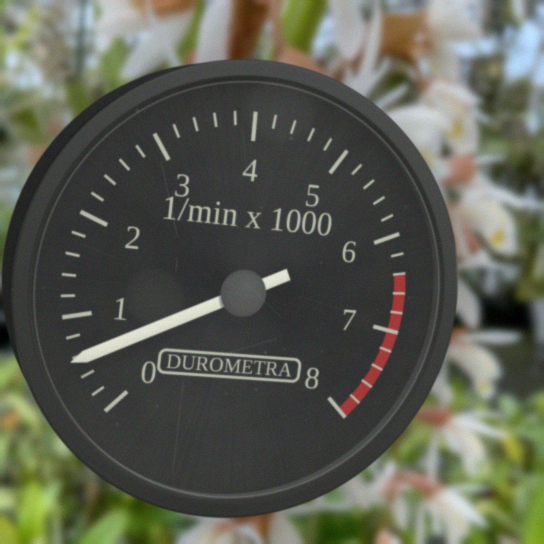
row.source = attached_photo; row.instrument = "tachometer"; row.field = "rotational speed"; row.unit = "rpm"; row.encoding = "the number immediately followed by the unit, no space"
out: 600rpm
